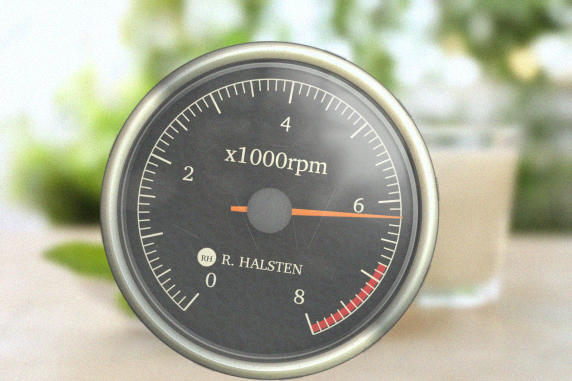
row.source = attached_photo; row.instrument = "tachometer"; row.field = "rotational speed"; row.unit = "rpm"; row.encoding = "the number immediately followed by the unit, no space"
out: 6200rpm
